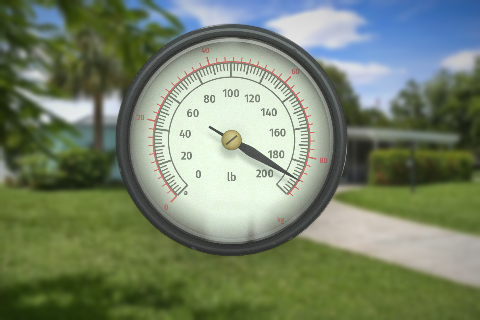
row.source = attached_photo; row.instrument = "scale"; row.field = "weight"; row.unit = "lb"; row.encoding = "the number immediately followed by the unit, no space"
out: 190lb
